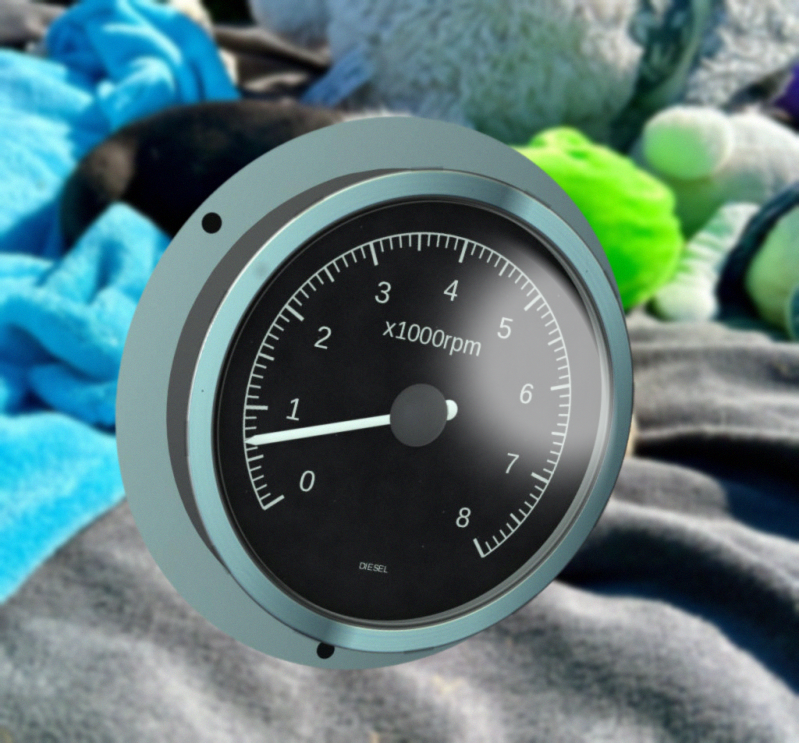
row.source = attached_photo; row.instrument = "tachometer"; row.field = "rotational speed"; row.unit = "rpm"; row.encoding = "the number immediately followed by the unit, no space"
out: 700rpm
